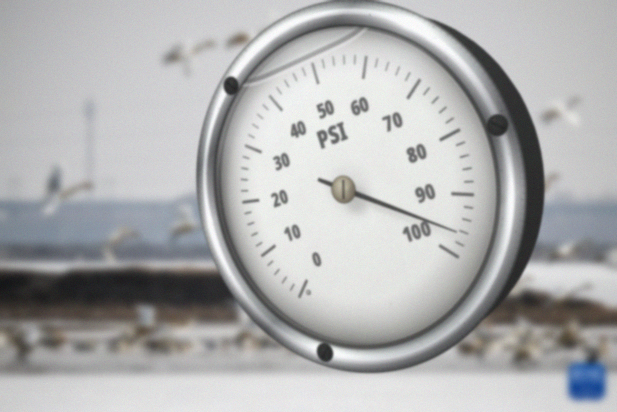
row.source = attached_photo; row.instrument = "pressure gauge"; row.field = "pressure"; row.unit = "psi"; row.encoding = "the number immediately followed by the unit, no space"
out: 96psi
